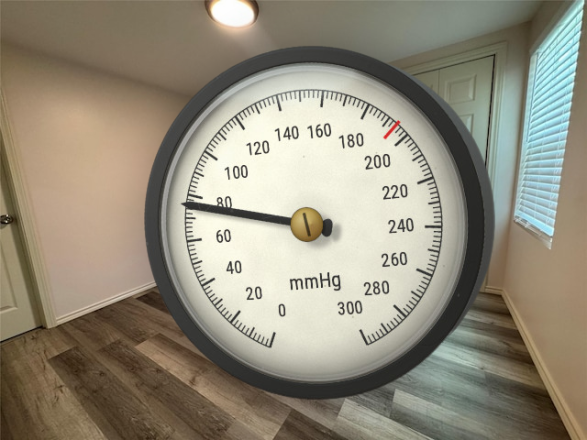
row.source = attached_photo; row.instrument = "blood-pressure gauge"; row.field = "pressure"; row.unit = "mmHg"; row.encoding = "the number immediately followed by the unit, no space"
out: 76mmHg
